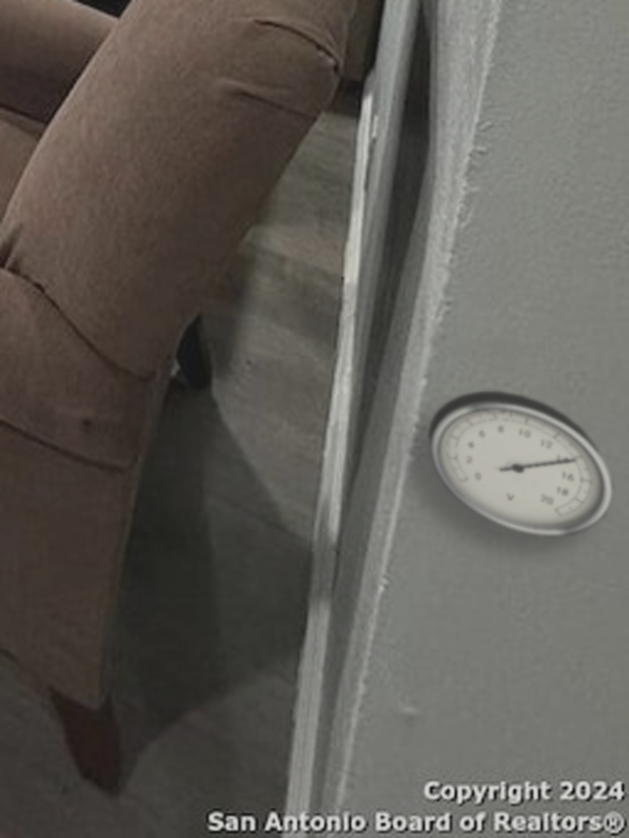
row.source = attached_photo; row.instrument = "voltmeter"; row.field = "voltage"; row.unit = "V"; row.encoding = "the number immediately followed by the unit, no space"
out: 14V
